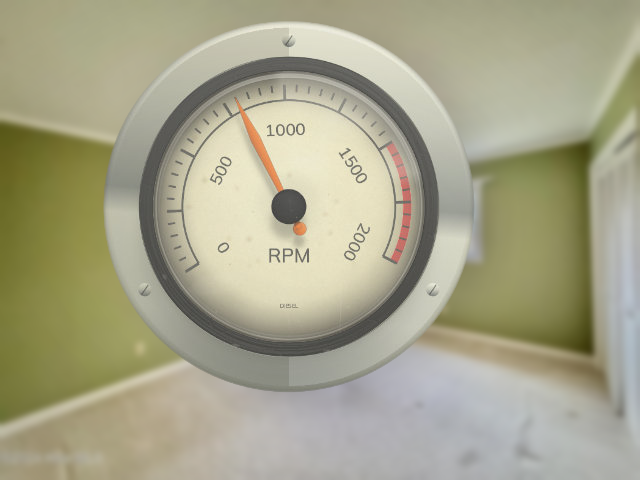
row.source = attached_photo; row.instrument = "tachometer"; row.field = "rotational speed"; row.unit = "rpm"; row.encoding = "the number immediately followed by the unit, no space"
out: 800rpm
